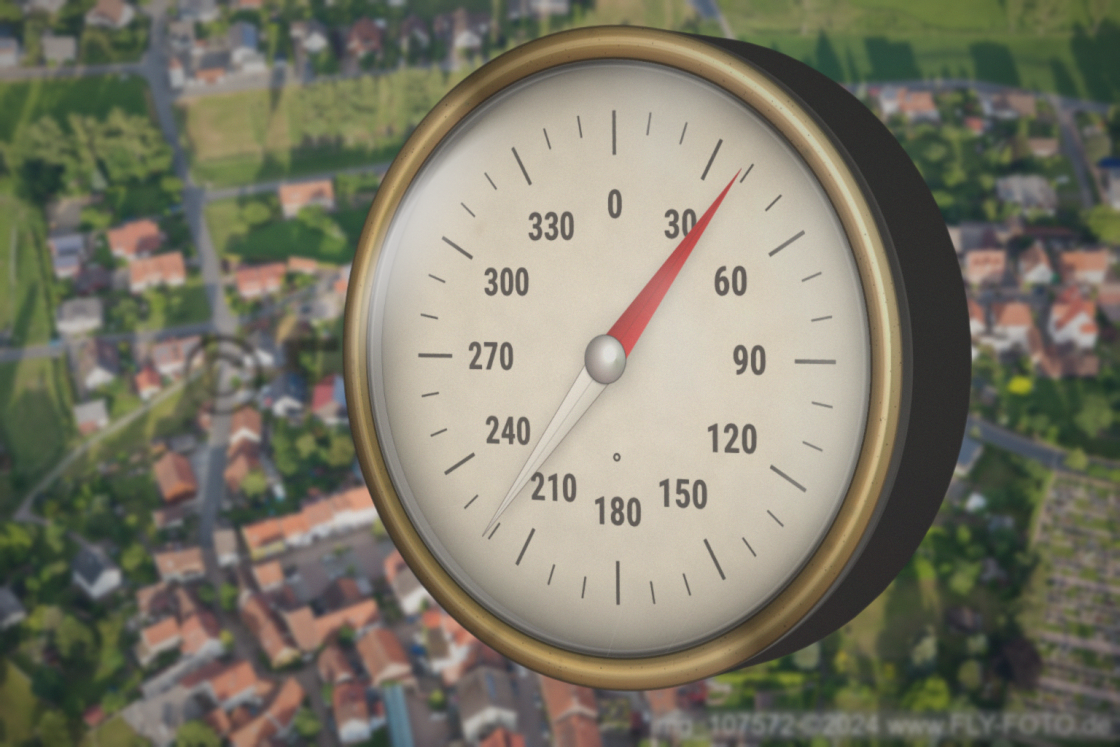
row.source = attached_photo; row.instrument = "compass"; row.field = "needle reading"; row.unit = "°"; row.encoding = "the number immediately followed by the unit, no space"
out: 40°
